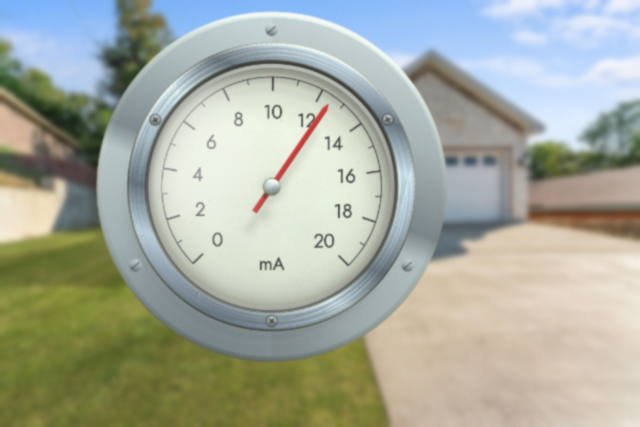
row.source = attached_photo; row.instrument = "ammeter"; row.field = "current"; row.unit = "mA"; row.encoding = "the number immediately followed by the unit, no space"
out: 12.5mA
